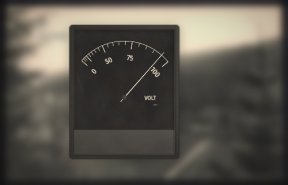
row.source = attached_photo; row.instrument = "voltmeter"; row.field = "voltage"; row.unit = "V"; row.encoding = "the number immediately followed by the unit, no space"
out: 95V
